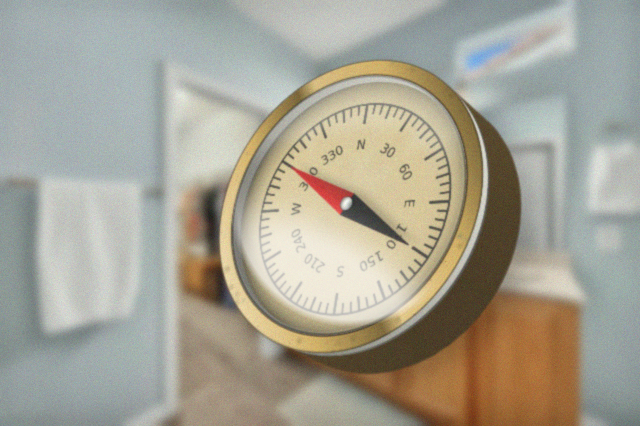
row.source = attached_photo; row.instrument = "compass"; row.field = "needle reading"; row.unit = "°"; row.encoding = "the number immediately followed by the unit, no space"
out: 300°
